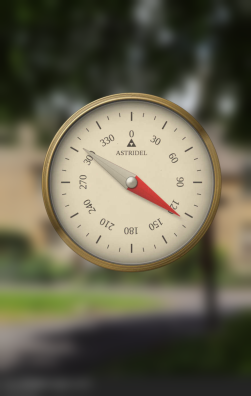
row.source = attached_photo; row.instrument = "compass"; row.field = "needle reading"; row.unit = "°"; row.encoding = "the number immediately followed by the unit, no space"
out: 125°
